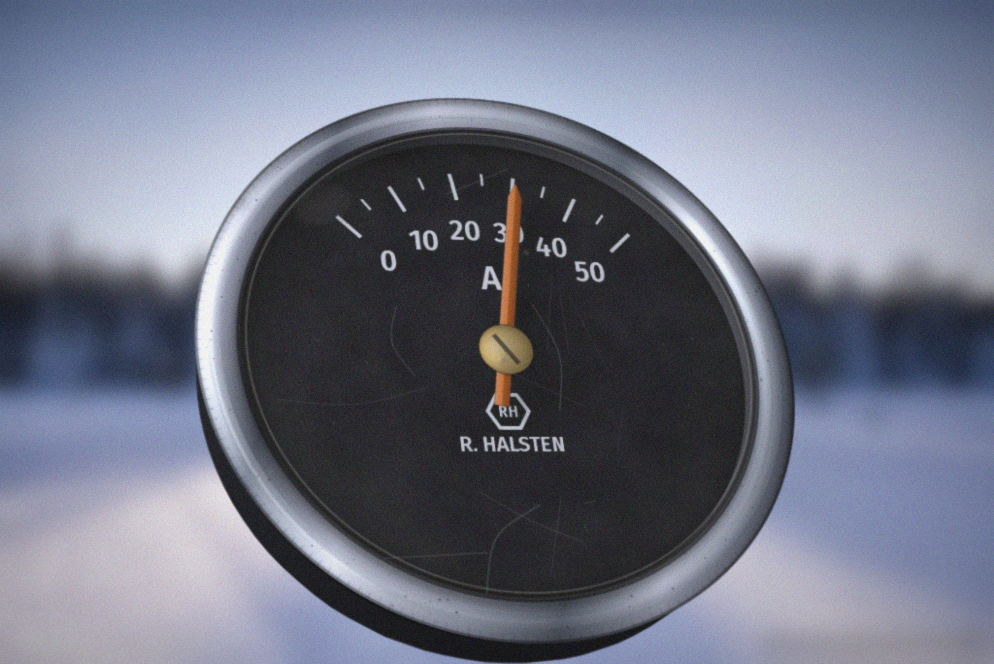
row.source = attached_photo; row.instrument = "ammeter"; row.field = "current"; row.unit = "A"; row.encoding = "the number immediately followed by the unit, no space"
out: 30A
